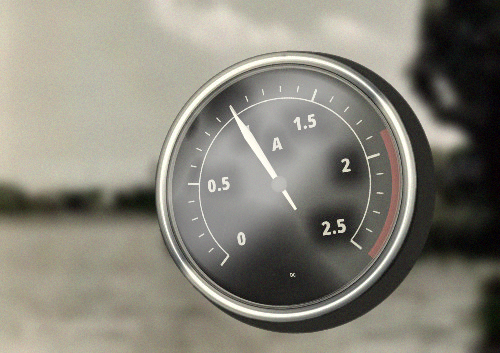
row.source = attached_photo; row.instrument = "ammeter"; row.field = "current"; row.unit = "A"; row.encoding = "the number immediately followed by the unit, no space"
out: 1A
